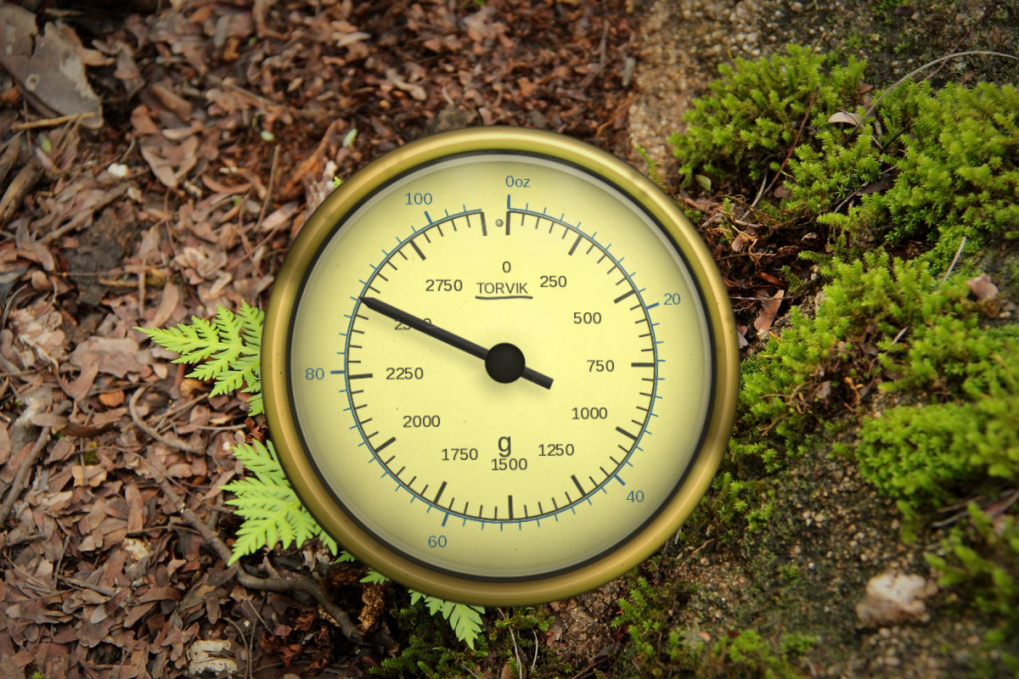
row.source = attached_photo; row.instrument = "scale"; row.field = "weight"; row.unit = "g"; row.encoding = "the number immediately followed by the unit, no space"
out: 2500g
